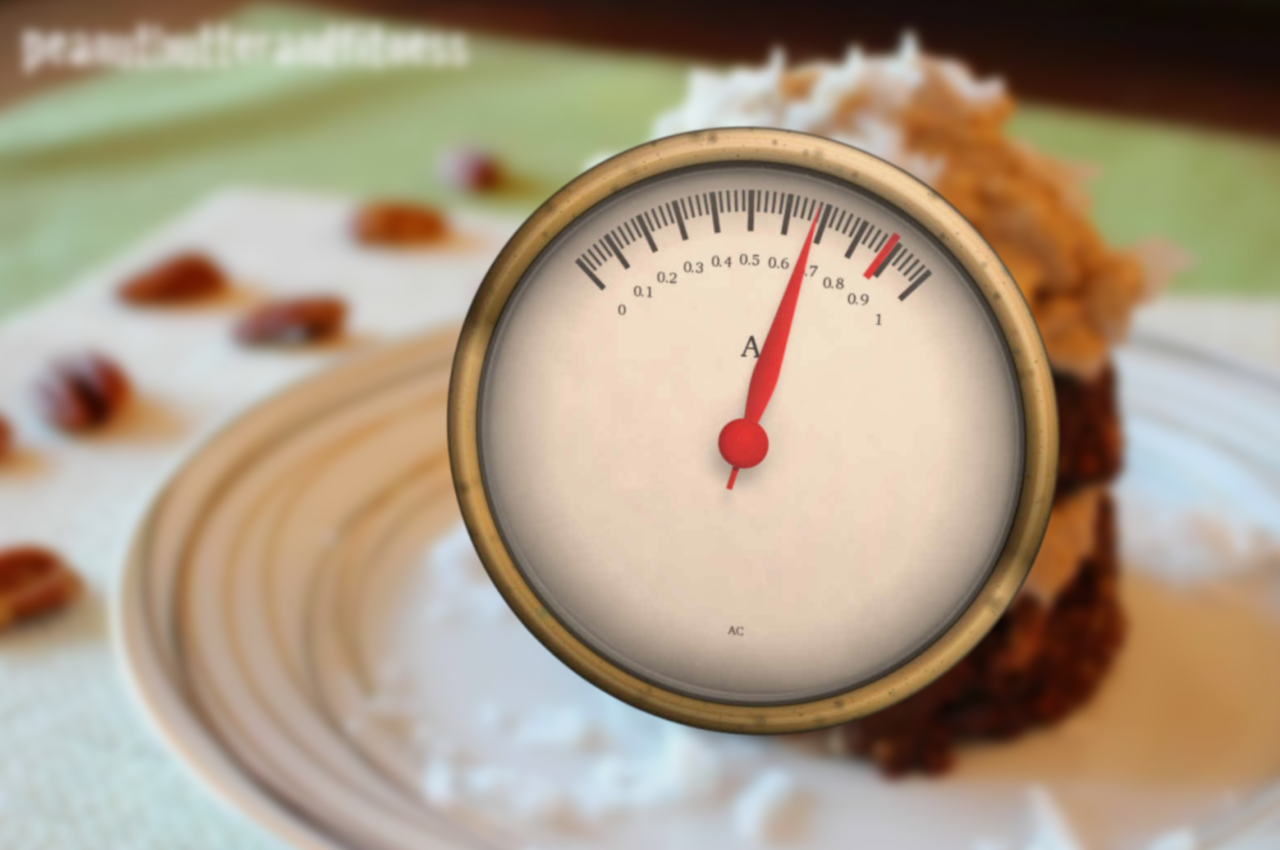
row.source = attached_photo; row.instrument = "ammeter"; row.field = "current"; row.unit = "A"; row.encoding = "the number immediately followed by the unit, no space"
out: 0.68A
